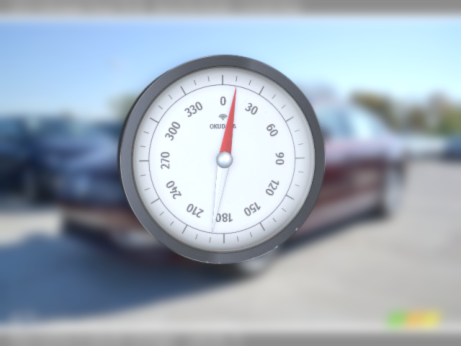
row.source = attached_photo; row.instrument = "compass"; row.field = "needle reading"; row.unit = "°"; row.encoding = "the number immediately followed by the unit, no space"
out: 10°
